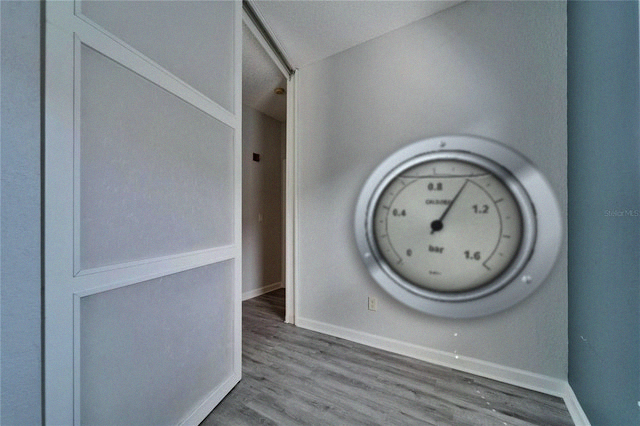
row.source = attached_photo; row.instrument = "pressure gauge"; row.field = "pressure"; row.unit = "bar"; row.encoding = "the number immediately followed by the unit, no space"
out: 1bar
